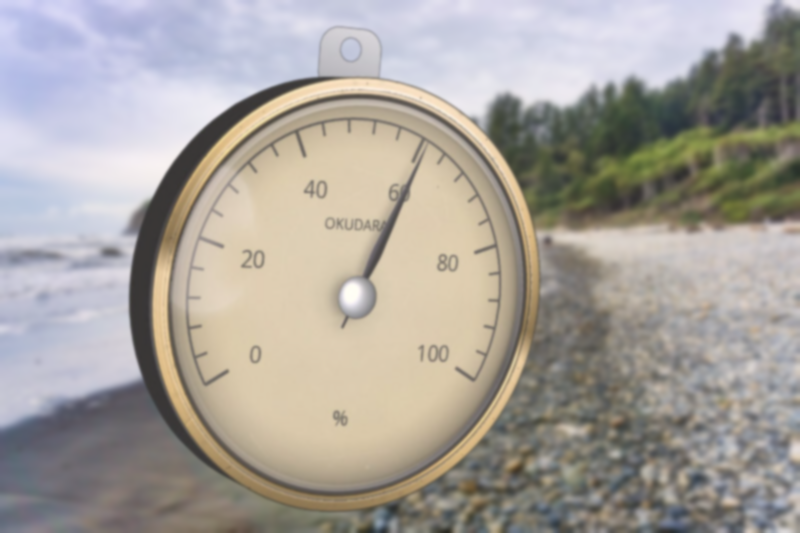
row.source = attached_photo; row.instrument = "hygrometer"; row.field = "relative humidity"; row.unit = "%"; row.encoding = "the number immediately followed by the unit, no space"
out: 60%
